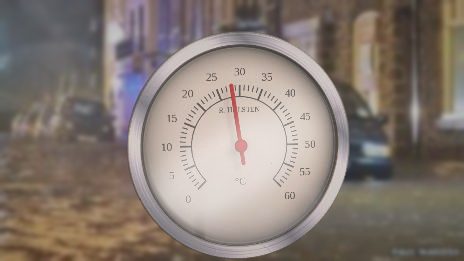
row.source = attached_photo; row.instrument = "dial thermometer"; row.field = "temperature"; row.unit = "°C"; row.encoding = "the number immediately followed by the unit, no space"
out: 28°C
